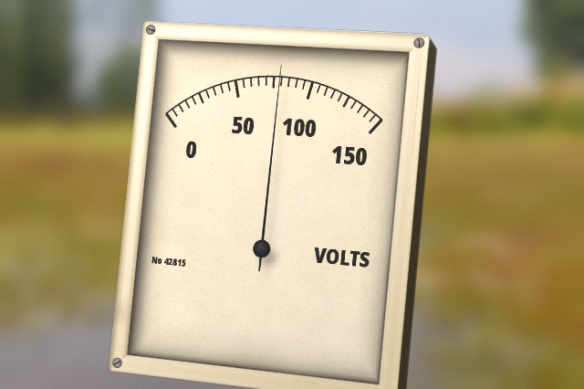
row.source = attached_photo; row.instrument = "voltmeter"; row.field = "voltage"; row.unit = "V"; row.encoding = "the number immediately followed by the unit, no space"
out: 80V
